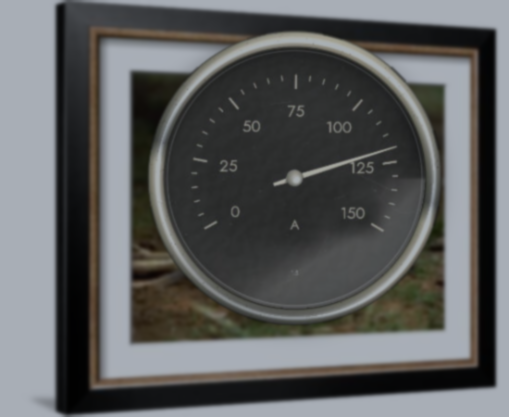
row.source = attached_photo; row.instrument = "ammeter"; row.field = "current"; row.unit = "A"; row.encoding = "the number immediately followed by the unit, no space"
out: 120A
